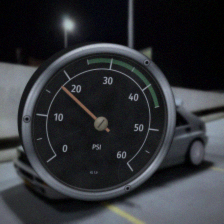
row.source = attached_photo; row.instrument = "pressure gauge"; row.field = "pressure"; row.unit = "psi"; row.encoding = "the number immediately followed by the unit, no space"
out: 17.5psi
